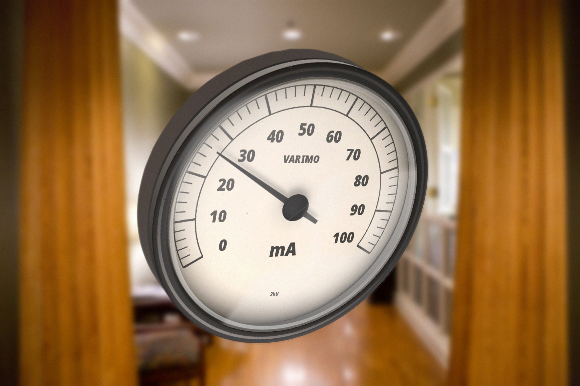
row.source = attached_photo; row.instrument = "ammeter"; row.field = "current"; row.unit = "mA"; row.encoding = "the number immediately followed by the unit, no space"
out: 26mA
